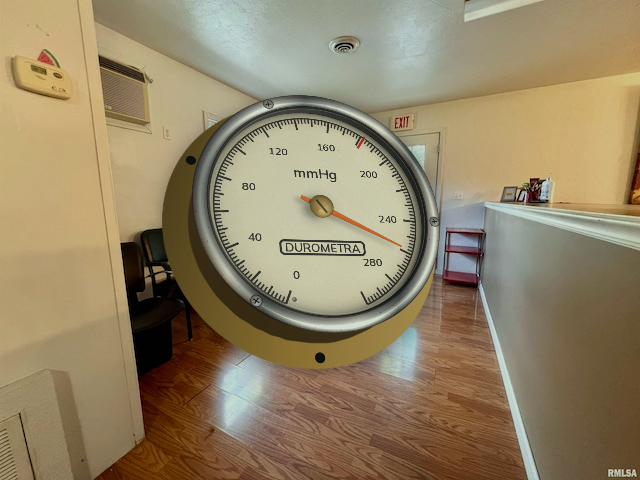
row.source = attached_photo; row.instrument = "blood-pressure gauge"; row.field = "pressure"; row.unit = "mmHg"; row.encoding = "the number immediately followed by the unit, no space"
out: 260mmHg
